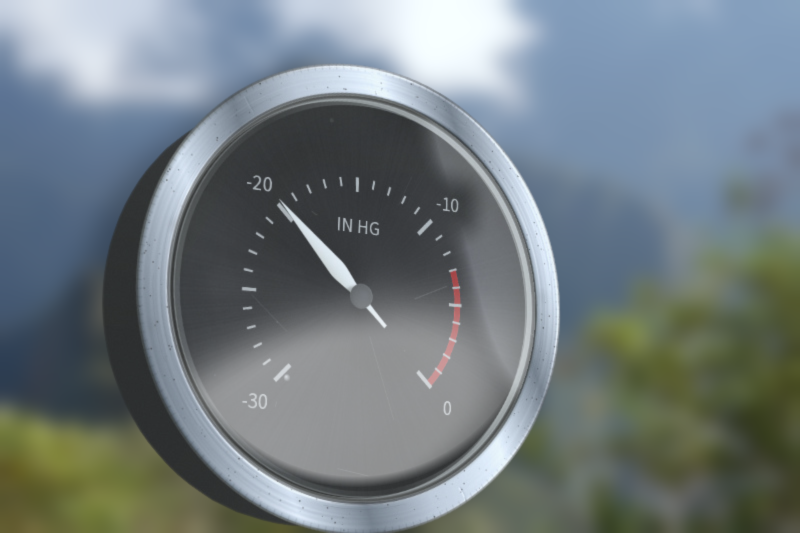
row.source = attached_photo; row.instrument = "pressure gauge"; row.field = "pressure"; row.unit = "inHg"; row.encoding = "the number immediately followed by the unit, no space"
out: -20inHg
